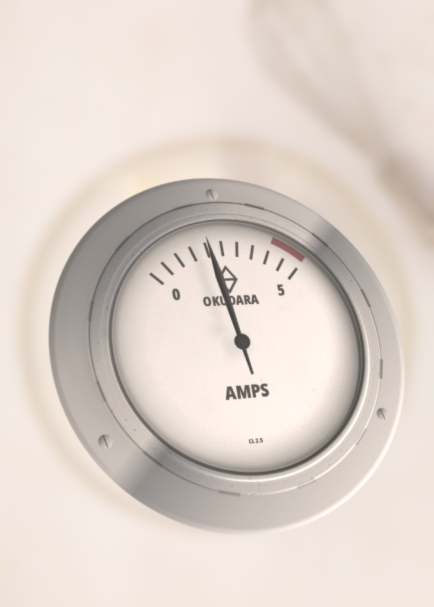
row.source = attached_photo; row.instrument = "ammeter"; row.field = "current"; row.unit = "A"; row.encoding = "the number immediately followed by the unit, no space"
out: 2A
